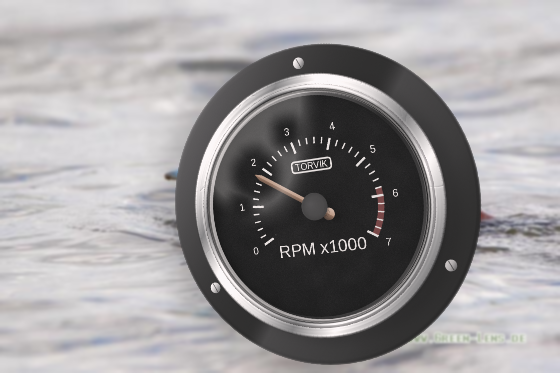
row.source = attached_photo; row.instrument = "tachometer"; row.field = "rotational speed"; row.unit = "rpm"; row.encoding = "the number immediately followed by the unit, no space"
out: 1800rpm
